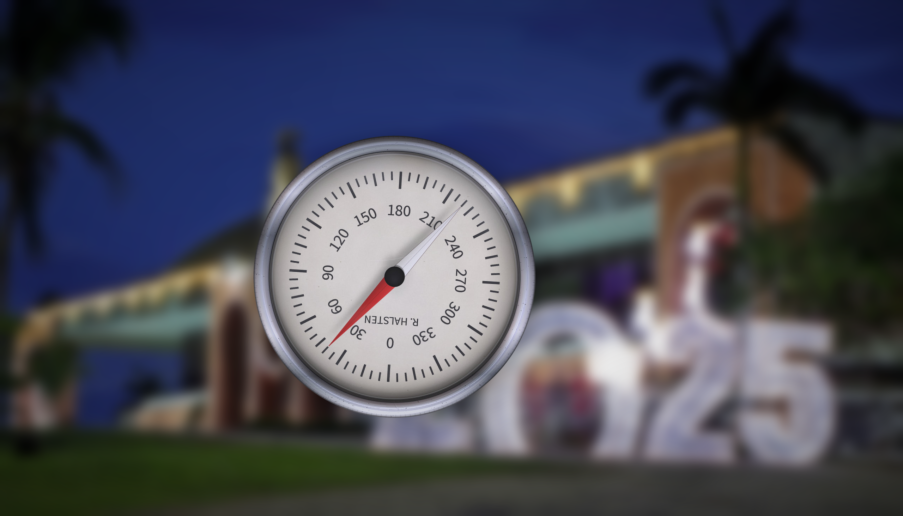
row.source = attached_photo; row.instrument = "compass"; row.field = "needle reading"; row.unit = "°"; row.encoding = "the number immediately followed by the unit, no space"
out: 40°
